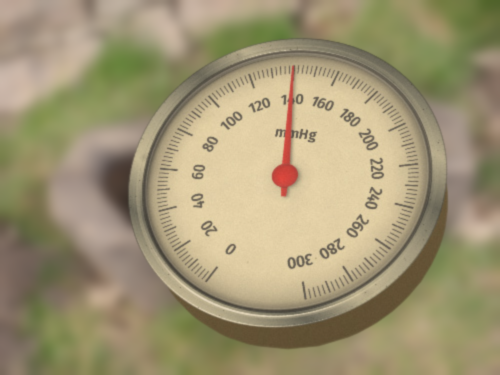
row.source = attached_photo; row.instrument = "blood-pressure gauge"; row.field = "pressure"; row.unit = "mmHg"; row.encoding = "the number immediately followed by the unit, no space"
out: 140mmHg
